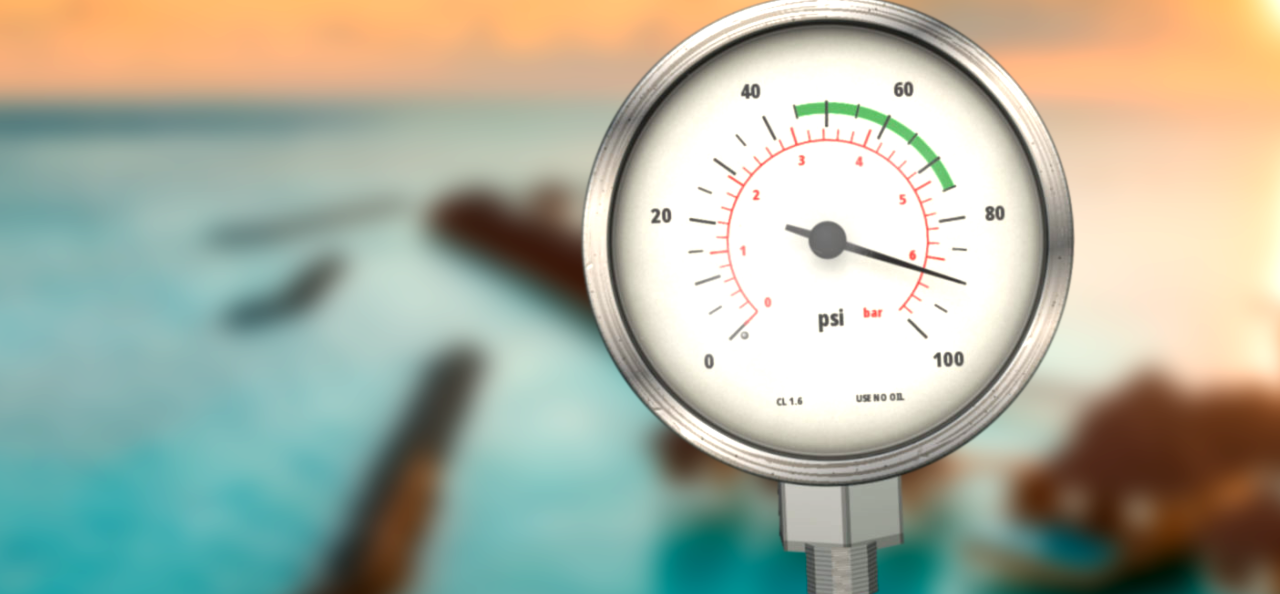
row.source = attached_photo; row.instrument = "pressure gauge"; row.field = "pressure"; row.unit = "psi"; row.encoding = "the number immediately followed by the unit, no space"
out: 90psi
